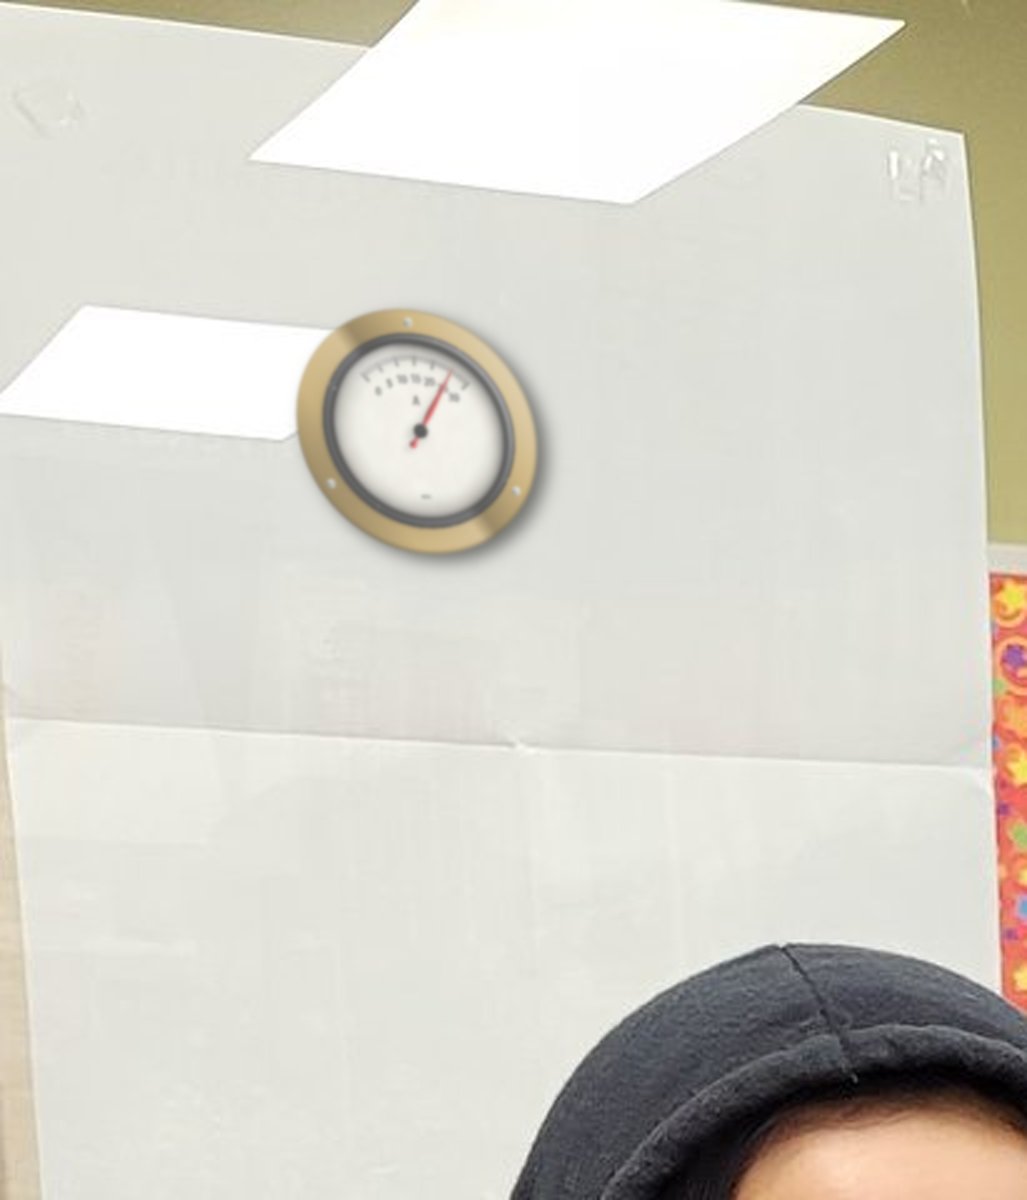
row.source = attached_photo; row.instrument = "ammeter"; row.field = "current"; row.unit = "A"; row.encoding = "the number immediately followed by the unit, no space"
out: 25A
